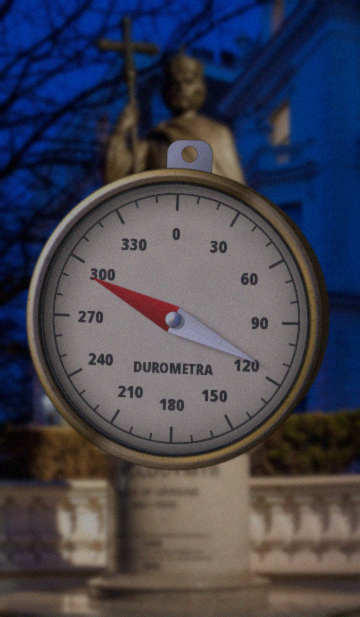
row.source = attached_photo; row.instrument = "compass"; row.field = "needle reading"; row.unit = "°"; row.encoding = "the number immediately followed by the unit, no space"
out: 295°
